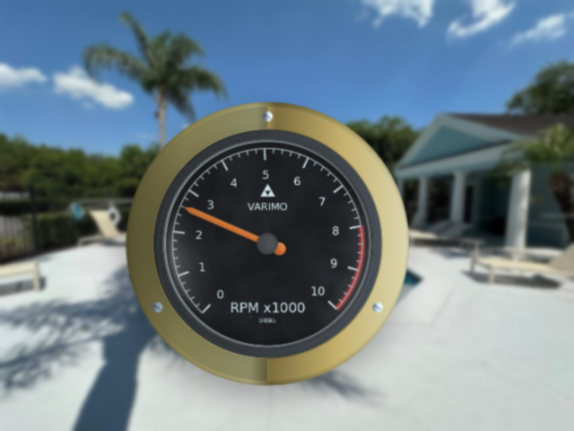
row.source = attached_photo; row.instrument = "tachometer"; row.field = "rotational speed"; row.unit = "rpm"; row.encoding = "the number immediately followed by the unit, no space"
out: 2600rpm
